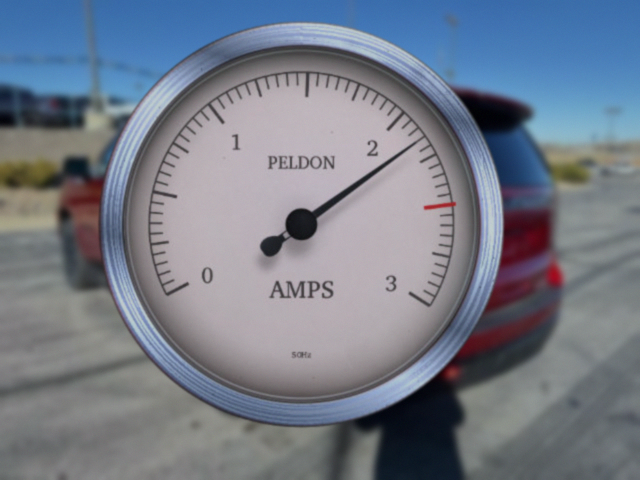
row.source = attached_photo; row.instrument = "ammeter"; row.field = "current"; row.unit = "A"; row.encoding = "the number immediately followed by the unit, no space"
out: 2.15A
